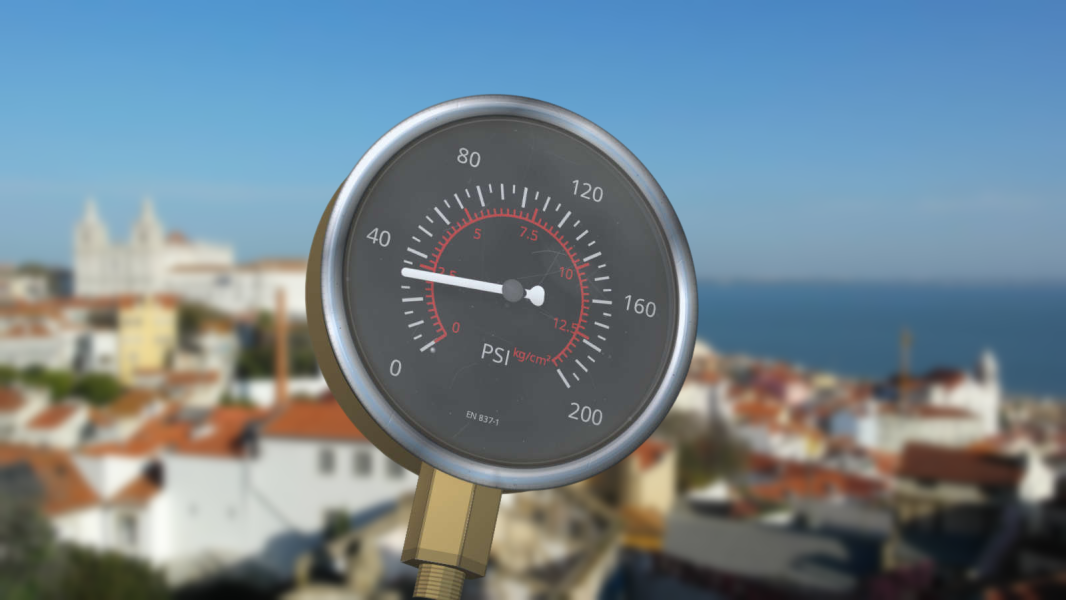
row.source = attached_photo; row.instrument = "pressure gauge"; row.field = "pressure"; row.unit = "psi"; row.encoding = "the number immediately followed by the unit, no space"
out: 30psi
